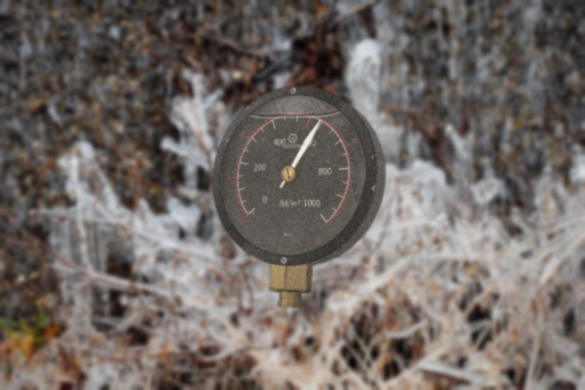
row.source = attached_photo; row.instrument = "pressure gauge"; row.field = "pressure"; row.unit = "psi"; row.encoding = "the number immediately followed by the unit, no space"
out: 600psi
